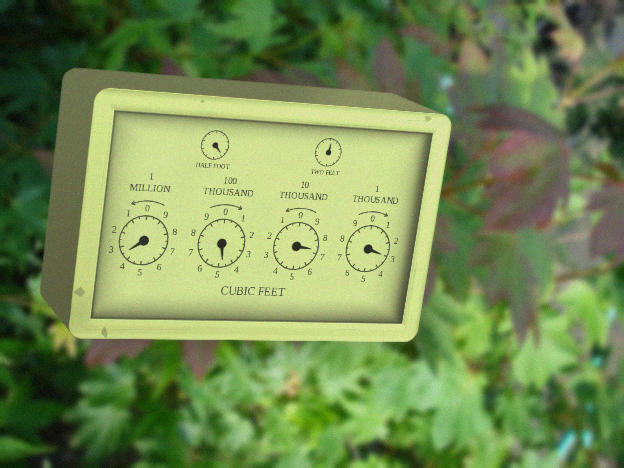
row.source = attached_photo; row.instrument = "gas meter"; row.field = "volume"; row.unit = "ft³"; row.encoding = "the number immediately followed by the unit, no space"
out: 347300ft³
